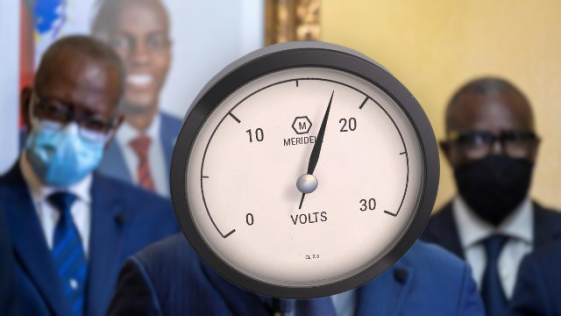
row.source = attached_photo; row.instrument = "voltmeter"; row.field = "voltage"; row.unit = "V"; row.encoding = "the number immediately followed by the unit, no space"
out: 17.5V
